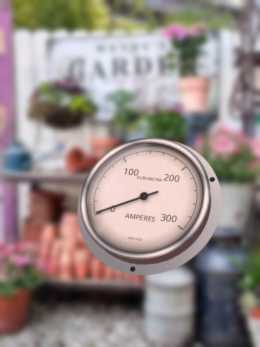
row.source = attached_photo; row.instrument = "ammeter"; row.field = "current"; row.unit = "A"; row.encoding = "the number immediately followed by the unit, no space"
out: 0A
